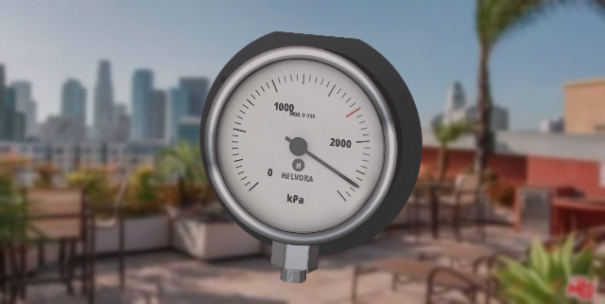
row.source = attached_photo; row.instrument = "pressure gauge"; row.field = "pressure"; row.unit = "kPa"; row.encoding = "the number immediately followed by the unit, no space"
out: 2350kPa
